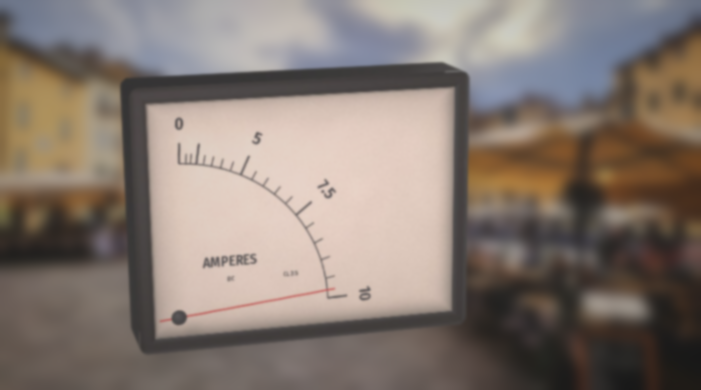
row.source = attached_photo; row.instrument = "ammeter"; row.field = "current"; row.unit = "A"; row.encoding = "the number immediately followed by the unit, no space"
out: 9.75A
